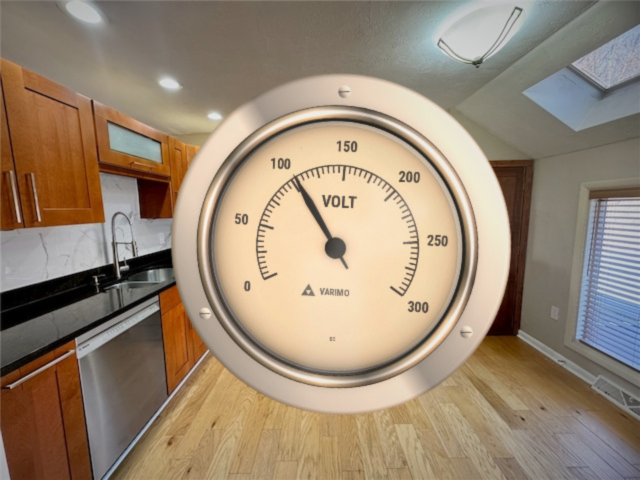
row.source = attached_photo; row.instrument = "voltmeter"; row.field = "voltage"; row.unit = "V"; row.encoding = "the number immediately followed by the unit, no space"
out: 105V
